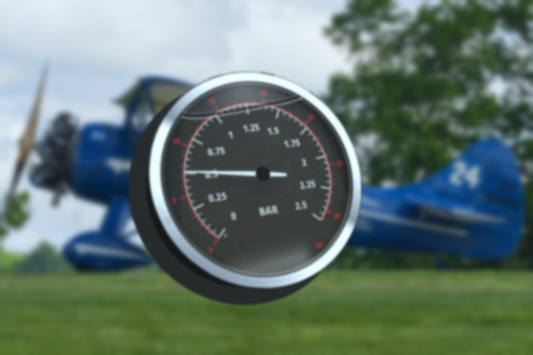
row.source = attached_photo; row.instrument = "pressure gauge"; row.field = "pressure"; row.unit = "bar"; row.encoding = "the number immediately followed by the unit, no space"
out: 0.5bar
